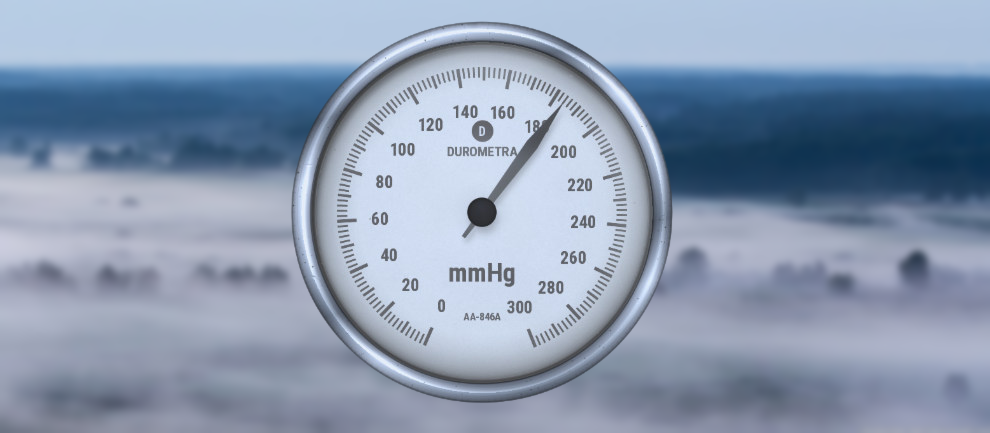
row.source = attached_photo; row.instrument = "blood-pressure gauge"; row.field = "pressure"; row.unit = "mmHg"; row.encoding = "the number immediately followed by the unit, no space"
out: 184mmHg
